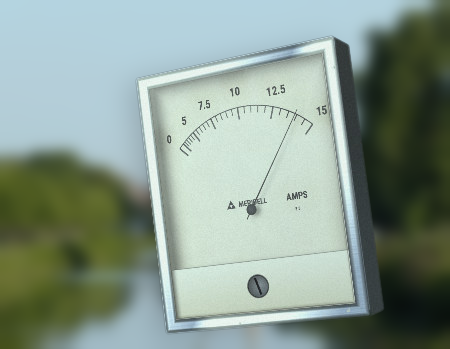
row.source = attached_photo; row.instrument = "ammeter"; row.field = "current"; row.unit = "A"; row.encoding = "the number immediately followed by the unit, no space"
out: 14A
